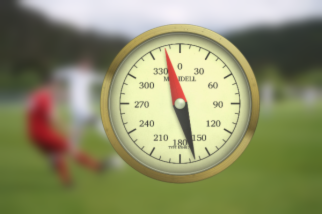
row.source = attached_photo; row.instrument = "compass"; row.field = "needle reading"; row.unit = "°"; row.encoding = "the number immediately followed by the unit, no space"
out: 345°
